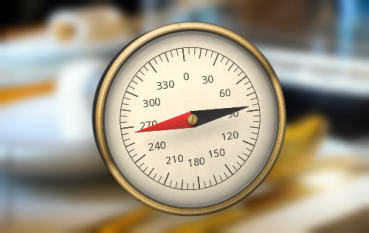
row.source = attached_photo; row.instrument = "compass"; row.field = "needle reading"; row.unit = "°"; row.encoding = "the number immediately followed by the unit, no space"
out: 265°
